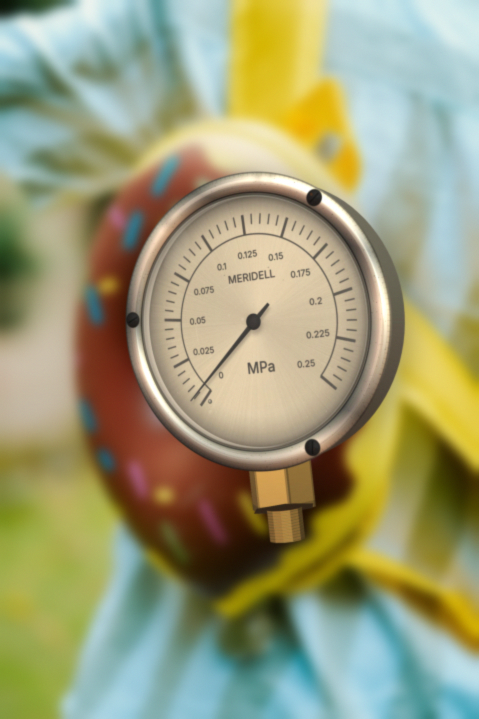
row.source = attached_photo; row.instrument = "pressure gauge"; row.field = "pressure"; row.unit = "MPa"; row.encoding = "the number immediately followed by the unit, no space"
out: 0.005MPa
